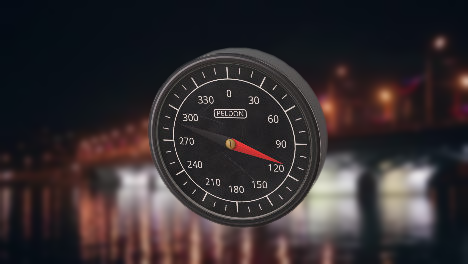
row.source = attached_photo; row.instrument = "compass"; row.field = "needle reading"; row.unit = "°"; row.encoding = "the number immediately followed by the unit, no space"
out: 110°
